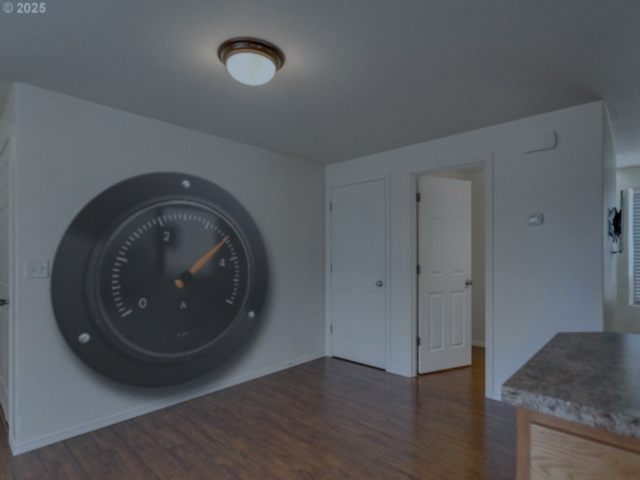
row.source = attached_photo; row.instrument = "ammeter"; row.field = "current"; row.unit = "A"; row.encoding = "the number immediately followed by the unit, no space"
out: 3.5A
